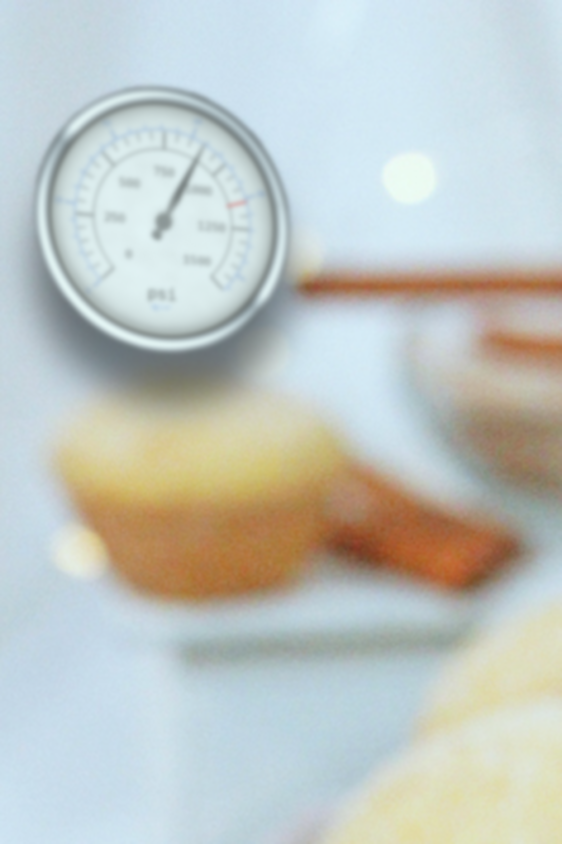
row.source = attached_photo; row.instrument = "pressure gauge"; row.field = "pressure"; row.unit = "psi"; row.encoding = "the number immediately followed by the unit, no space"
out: 900psi
